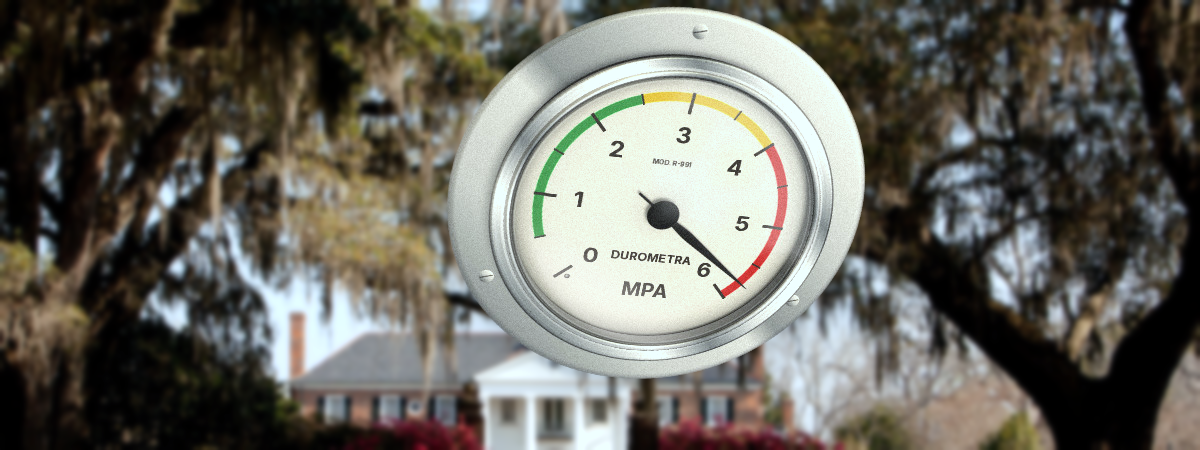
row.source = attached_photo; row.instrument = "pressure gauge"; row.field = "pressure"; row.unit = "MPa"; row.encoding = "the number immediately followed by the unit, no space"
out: 5.75MPa
